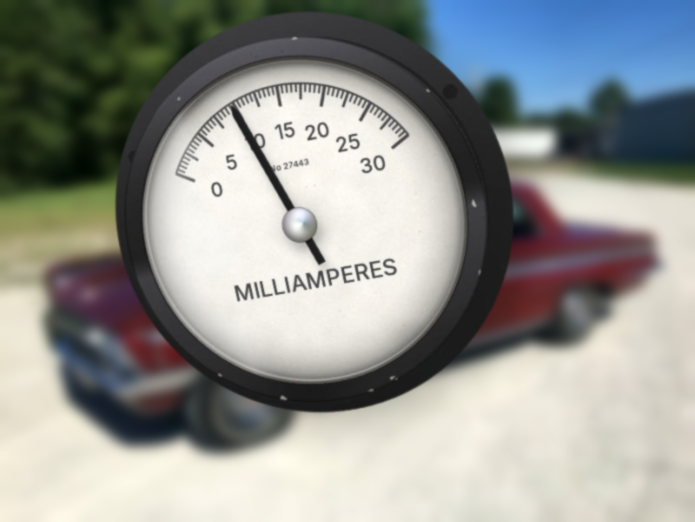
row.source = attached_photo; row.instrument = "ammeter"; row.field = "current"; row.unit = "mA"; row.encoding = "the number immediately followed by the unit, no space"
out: 10mA
